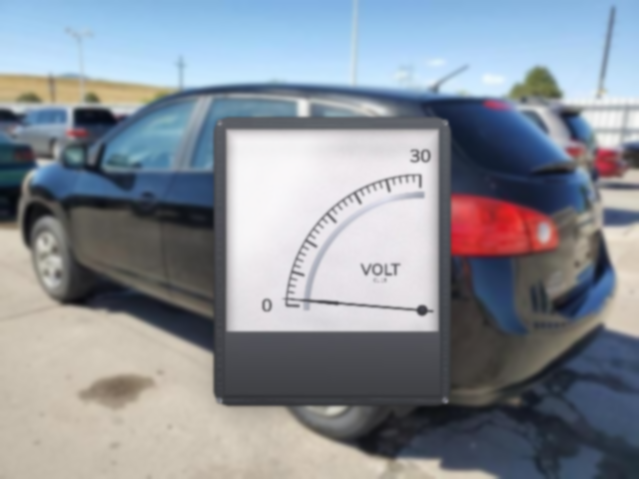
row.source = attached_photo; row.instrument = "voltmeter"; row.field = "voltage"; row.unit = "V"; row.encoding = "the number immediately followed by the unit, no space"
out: 1V
